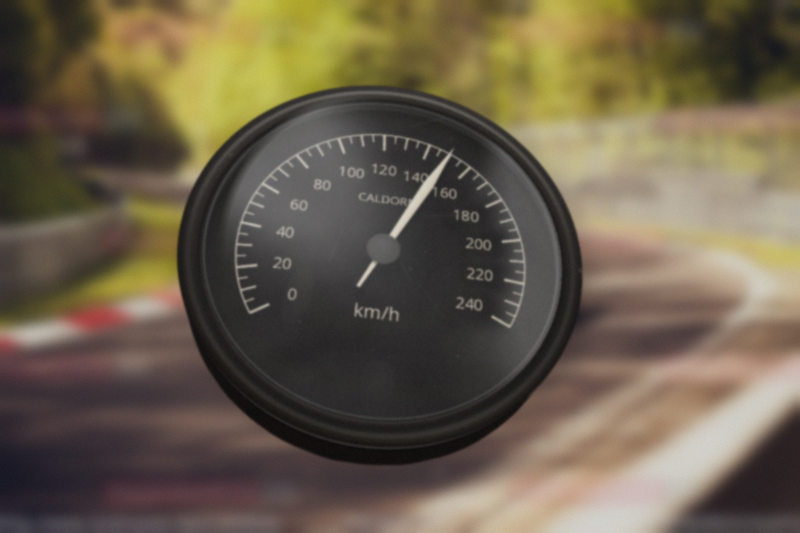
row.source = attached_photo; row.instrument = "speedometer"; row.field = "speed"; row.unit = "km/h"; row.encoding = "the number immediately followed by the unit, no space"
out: 150km/h
